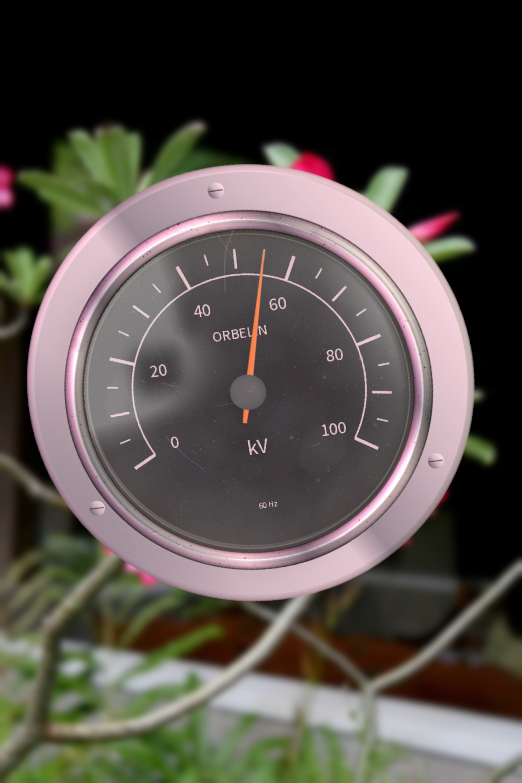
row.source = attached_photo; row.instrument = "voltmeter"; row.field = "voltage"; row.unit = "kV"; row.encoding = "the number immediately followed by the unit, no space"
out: 55kV
